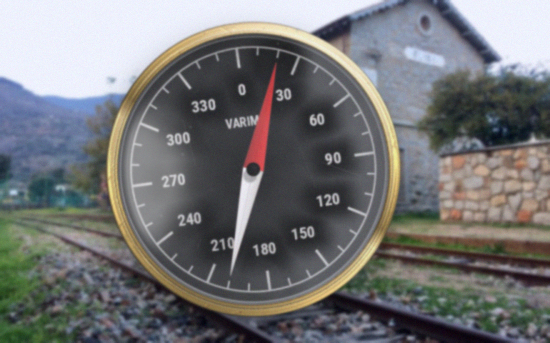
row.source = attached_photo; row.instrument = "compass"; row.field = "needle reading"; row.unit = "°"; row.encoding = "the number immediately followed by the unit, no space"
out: 20°
